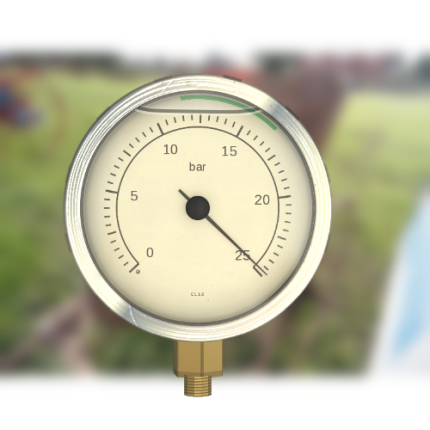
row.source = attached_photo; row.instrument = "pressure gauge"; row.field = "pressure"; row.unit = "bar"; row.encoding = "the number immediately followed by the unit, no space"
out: 24.75bar
